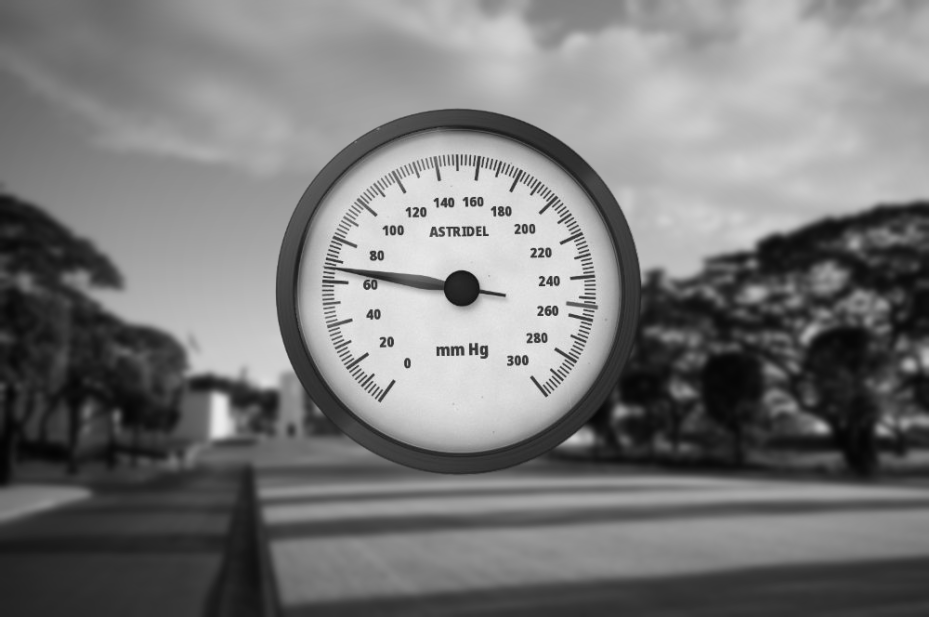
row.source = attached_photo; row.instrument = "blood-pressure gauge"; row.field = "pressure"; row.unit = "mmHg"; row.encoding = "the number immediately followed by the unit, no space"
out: 66mmHg
